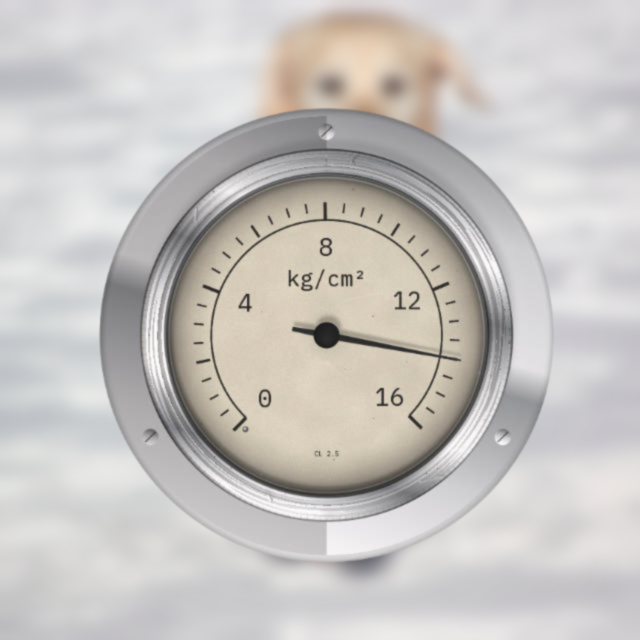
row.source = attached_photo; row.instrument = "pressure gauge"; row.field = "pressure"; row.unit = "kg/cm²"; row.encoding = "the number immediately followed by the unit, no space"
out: 14kg/cm²
